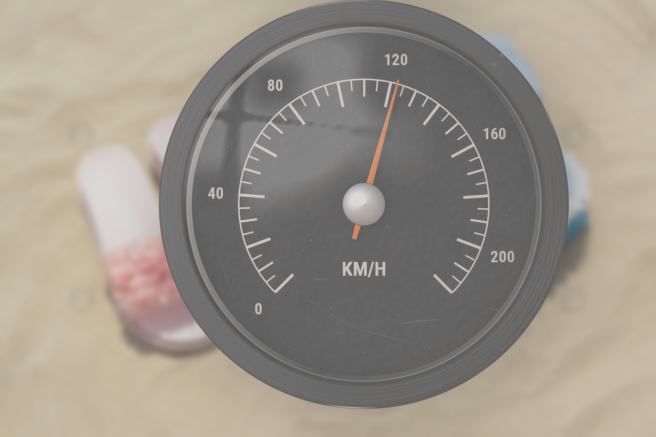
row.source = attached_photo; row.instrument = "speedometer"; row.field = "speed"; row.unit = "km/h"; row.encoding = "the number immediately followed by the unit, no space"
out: 122.5km/h
